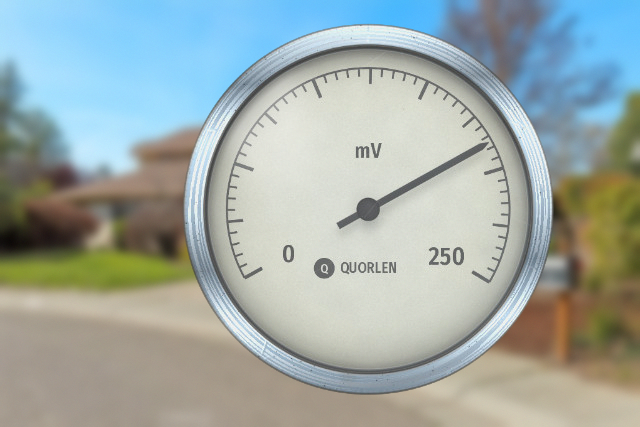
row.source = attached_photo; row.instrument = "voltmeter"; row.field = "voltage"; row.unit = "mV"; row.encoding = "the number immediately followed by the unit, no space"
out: 187.5mV
